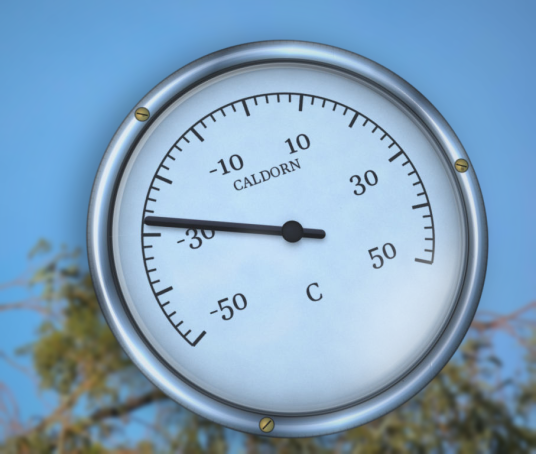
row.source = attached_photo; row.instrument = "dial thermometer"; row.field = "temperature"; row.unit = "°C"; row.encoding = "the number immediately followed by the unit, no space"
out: -28°C
